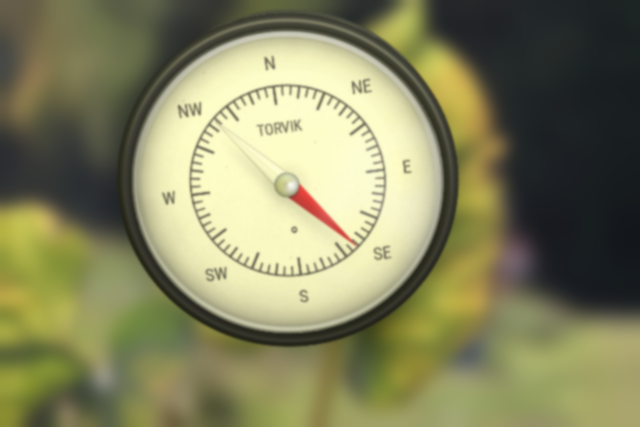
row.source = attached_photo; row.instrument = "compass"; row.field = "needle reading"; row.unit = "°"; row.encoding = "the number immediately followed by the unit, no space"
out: 140°
